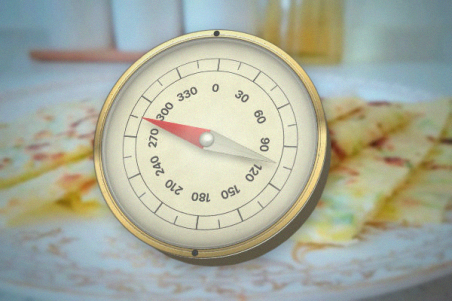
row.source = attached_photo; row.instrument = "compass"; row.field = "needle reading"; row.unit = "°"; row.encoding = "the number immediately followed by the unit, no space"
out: 285°
